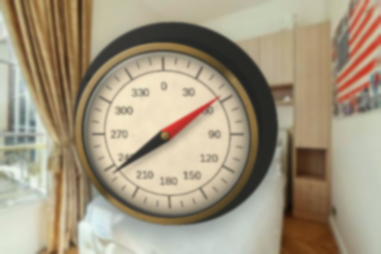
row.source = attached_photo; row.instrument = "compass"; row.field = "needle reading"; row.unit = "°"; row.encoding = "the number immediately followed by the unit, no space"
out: 55°
